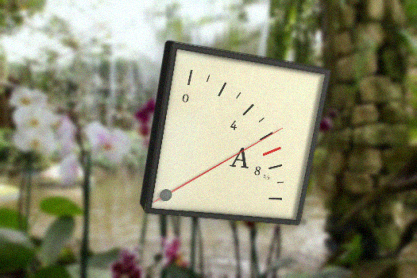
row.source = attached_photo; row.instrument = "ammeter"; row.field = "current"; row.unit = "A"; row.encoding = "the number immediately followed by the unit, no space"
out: 6A
